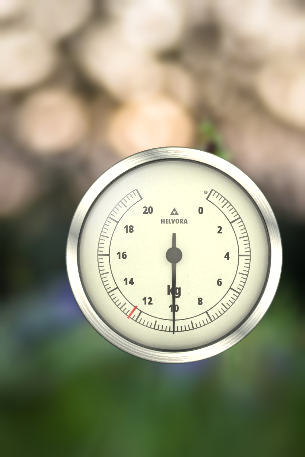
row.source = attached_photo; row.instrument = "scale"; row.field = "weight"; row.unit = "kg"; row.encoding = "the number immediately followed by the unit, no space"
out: 10kg
